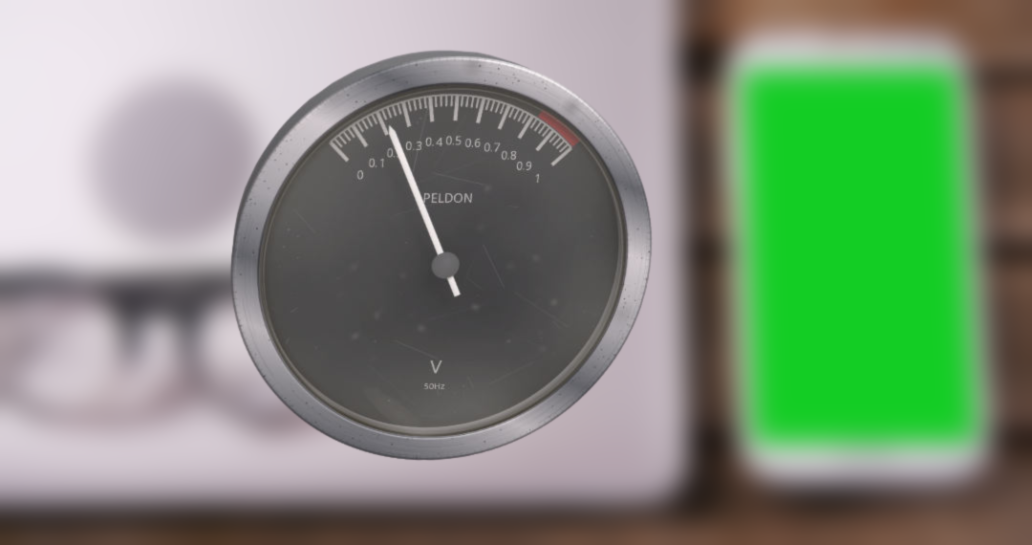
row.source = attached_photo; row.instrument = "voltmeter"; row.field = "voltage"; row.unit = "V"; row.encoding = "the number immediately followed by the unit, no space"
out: 0.22V
